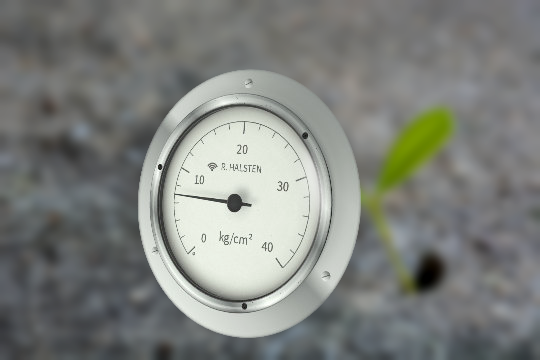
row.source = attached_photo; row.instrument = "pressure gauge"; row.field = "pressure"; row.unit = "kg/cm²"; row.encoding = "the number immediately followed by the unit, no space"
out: 7kg/cm²
